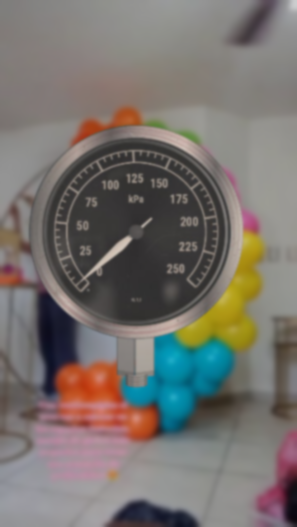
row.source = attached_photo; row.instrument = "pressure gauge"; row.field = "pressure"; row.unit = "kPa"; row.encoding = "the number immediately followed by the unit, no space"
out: 5kPa
